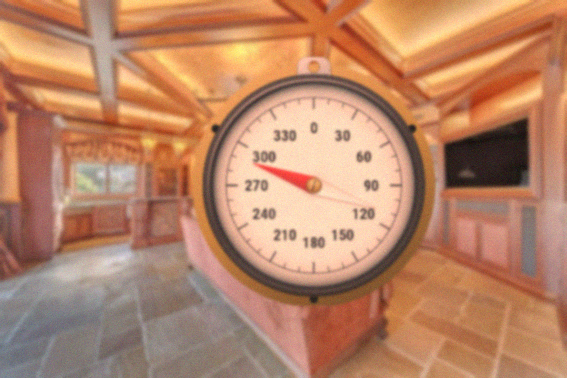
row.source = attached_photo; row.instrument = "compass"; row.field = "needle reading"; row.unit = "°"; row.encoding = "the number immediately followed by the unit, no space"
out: 290°
